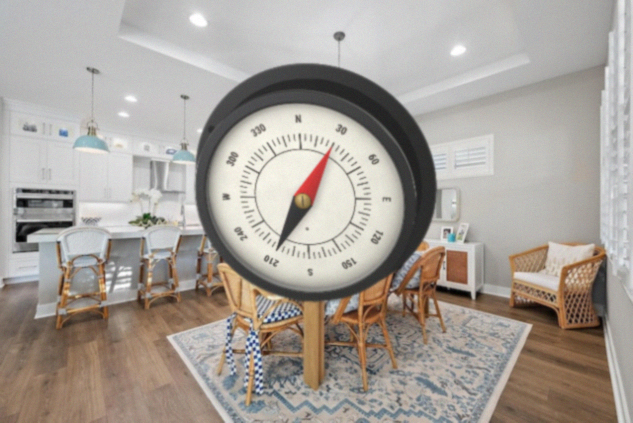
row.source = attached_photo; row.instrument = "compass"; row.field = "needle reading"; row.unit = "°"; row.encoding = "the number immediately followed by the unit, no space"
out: 30°
